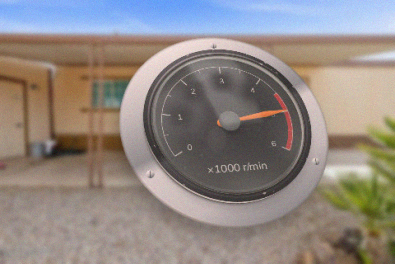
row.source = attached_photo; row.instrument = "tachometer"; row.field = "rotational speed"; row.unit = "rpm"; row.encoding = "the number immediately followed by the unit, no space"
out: 5000rpm
